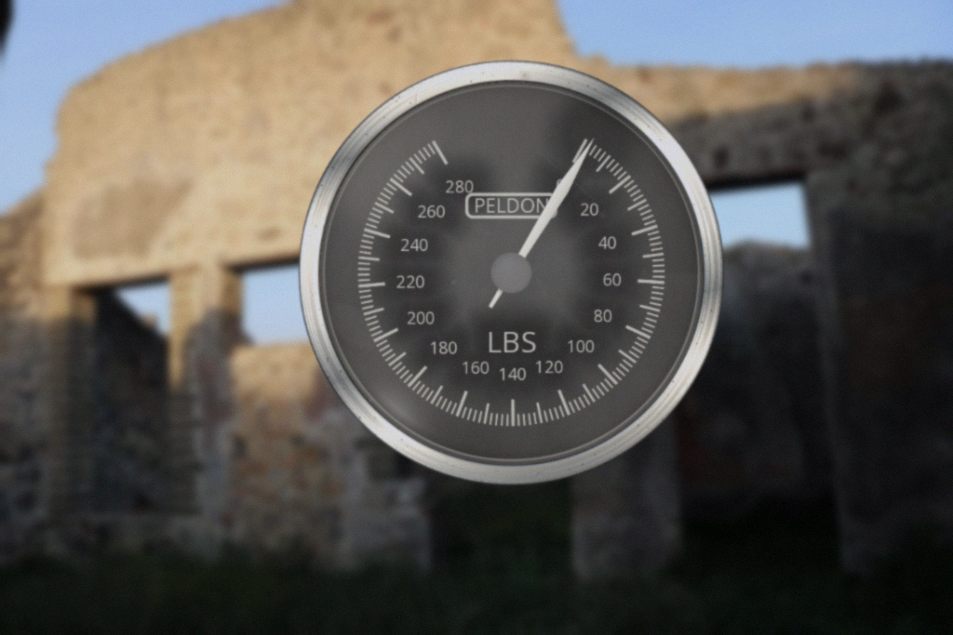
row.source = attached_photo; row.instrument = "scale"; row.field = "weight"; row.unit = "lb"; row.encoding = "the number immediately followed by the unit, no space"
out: 2lb
